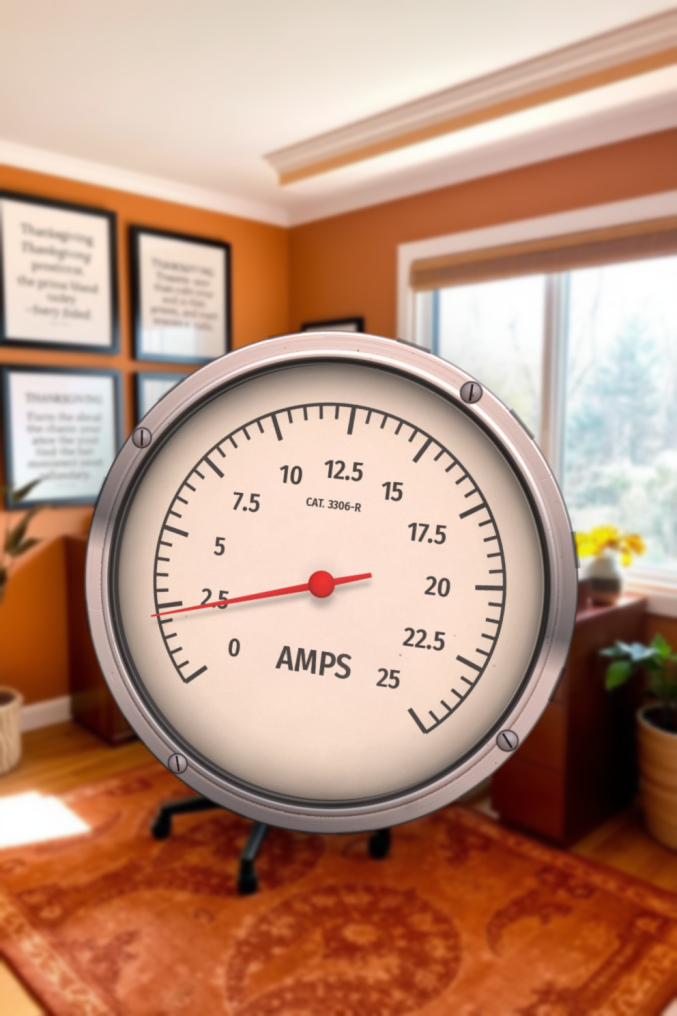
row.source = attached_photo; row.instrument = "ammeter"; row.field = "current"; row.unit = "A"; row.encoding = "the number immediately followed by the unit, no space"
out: 2.25A
